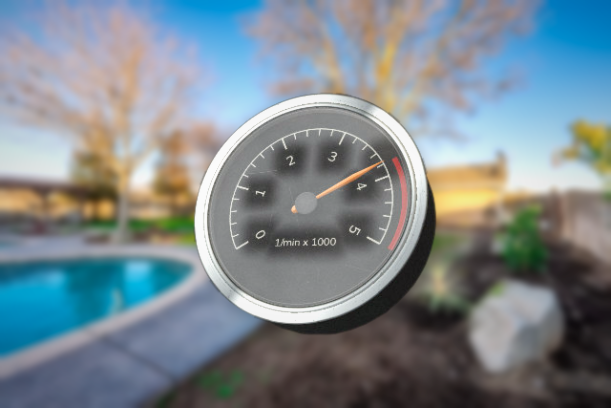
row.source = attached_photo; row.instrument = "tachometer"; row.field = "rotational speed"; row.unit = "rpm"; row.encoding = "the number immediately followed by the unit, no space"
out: 3800rpm
